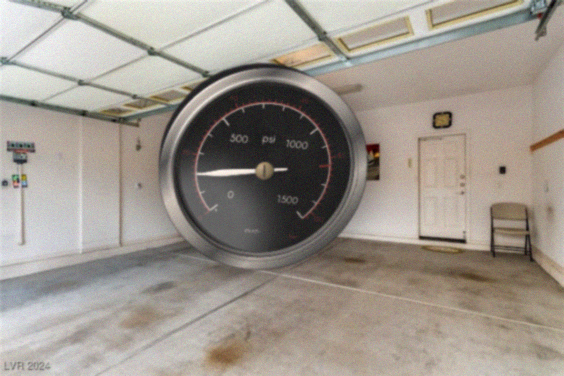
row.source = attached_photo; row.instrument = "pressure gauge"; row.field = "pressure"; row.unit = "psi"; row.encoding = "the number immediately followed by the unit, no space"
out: 200psi
